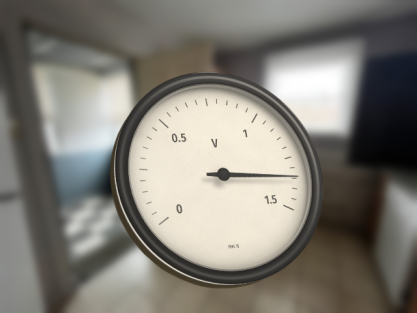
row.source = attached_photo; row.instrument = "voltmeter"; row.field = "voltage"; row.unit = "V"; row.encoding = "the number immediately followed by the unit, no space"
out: 1.35V
